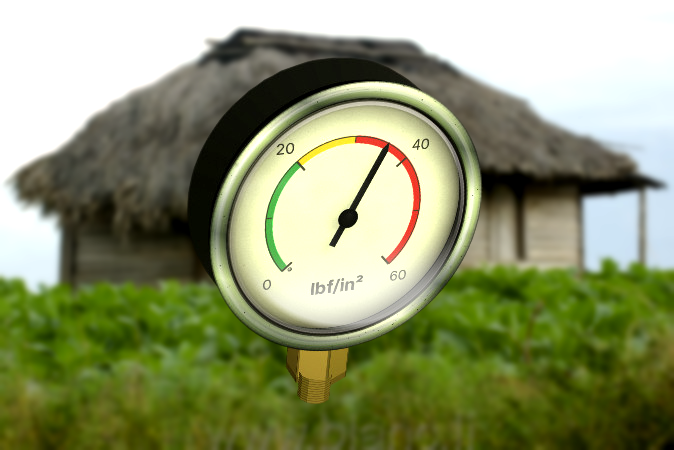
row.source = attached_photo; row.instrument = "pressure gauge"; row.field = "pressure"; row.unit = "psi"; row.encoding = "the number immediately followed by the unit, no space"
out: 35psi
